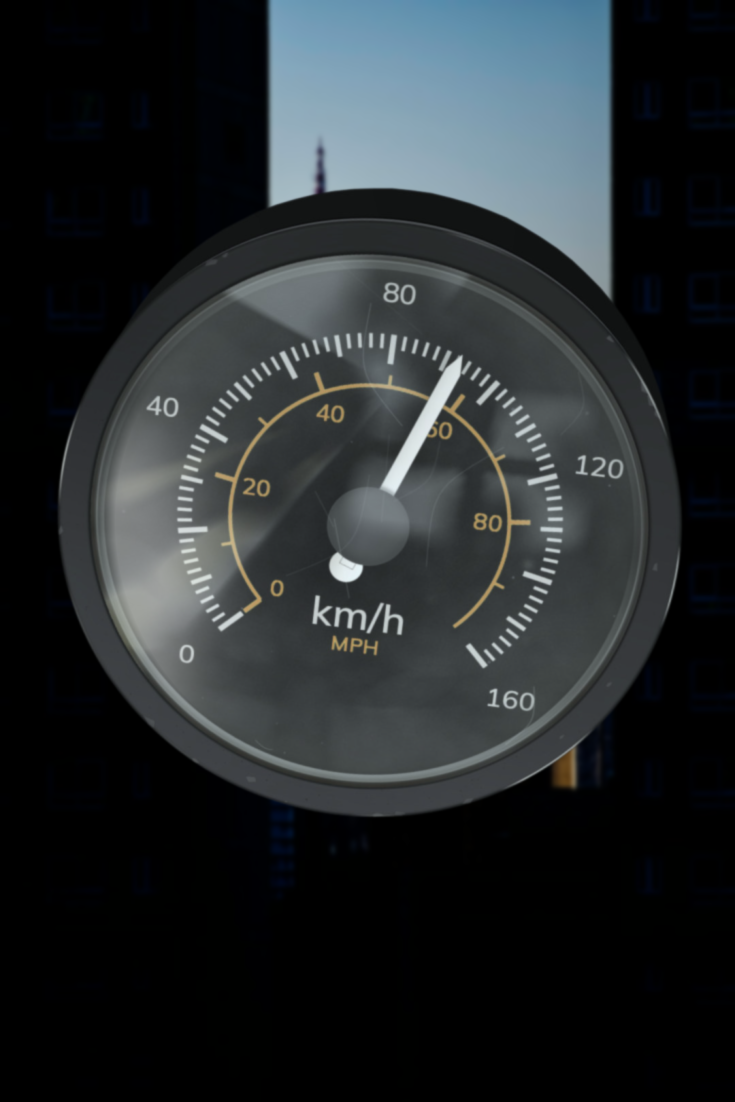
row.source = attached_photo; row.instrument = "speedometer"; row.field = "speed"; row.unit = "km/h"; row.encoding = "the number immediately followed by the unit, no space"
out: 92km/h
